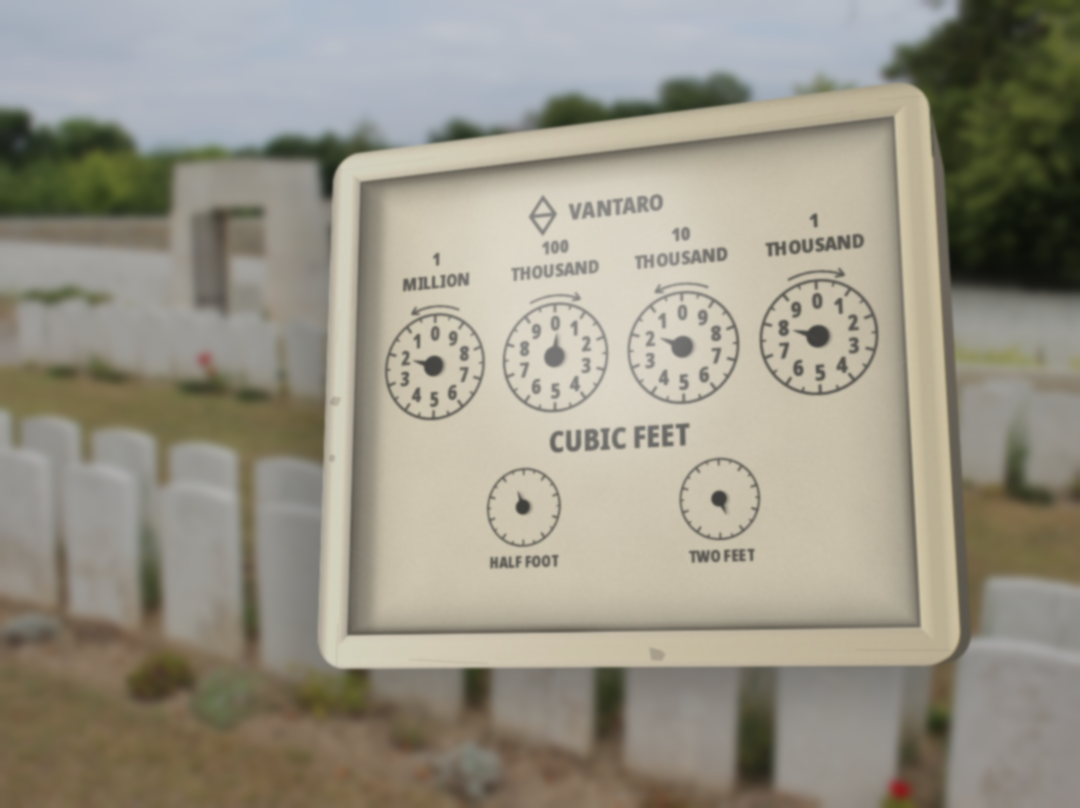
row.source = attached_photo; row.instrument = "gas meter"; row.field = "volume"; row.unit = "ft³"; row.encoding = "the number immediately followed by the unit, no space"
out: 201800ft³
